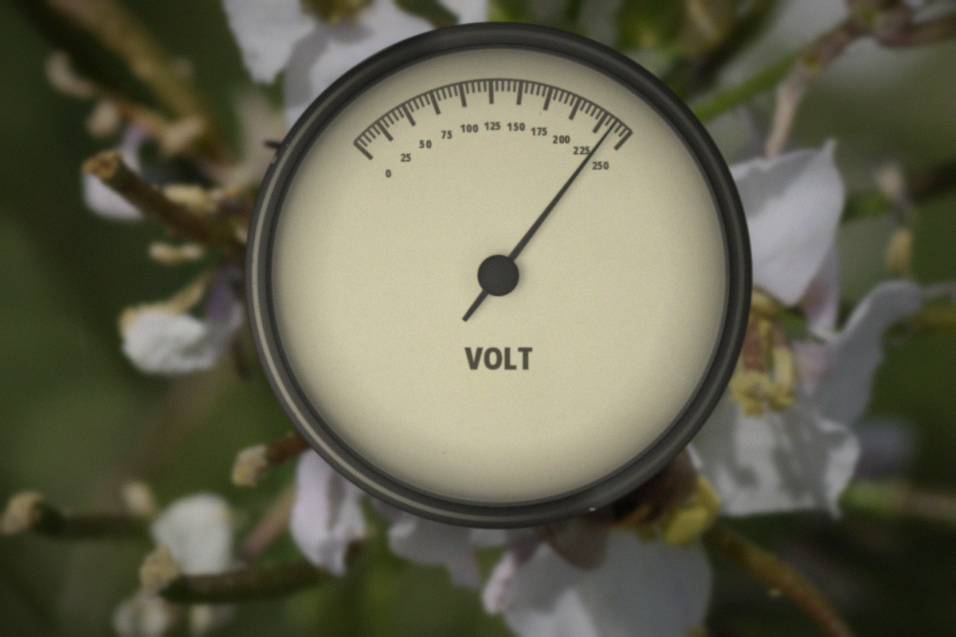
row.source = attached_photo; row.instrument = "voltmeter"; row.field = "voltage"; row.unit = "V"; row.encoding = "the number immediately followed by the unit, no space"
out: 235V
